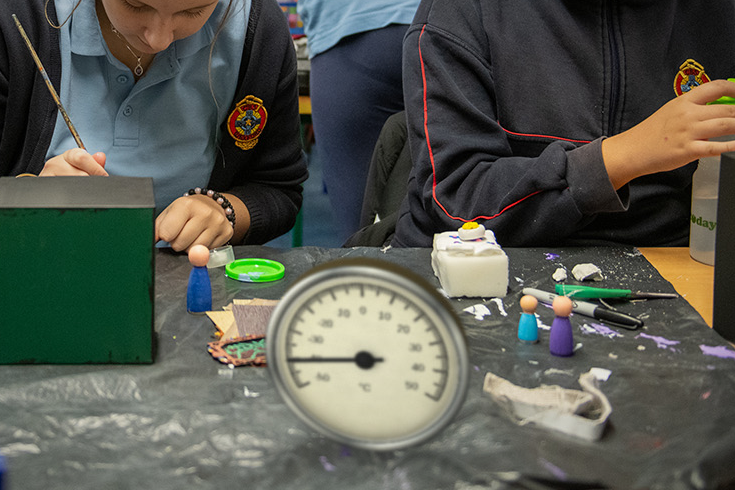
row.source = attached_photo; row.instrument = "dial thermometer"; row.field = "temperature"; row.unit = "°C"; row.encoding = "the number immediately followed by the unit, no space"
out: -40°C
